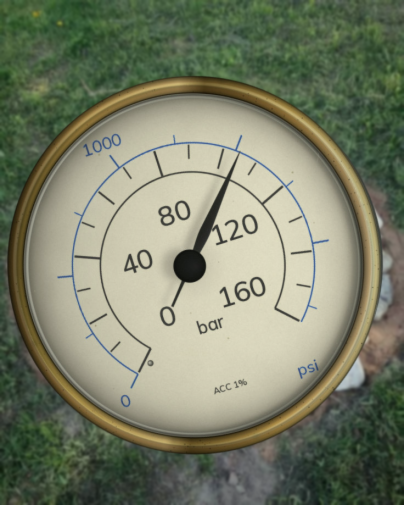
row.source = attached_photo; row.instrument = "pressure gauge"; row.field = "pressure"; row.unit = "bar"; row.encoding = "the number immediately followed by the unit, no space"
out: 105bar
